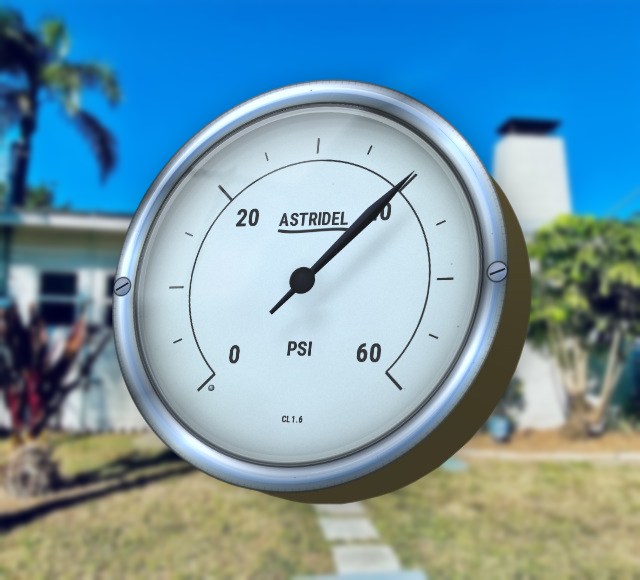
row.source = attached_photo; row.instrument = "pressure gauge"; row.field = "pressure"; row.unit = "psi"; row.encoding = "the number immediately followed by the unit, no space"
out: 40psi
